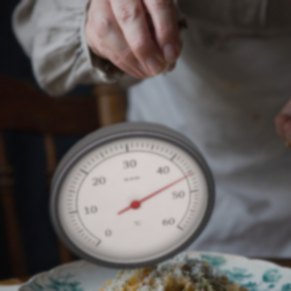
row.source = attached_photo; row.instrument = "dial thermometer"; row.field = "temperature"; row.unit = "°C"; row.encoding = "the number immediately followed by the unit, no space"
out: 45°C
